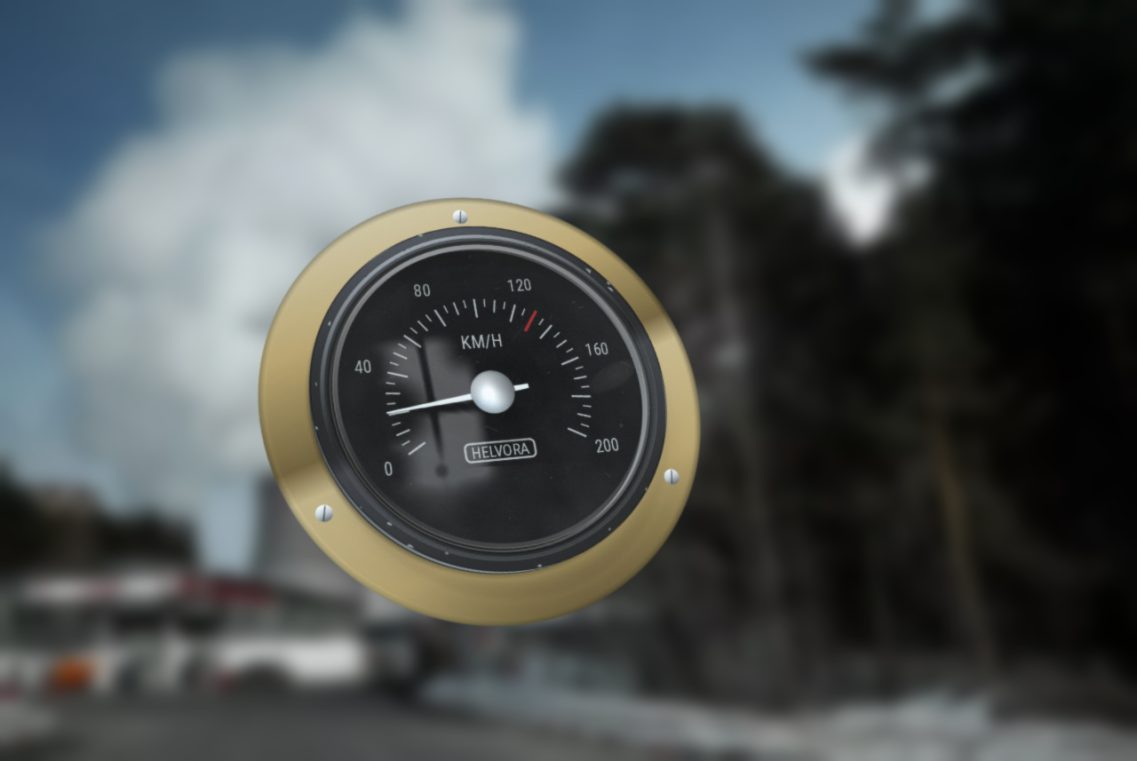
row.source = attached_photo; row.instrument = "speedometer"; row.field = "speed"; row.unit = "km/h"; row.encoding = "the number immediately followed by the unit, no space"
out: 20km/h
